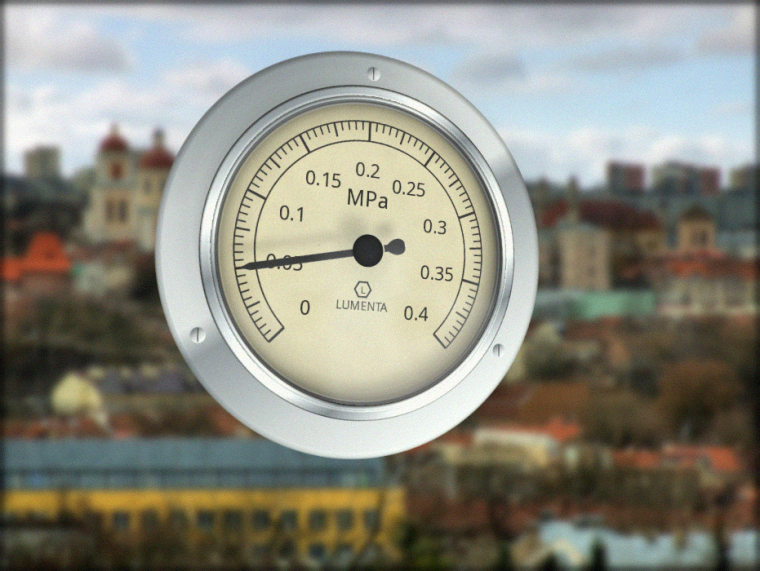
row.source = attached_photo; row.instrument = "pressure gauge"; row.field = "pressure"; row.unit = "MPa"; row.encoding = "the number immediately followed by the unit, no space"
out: 0.05MPa
